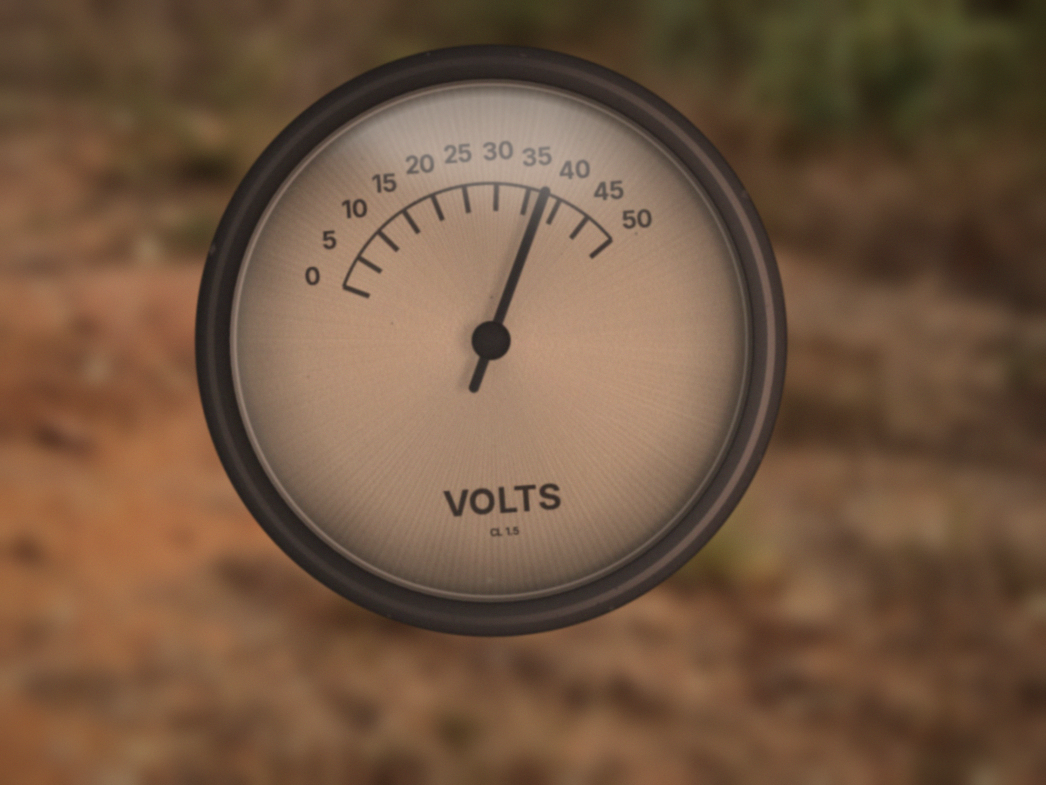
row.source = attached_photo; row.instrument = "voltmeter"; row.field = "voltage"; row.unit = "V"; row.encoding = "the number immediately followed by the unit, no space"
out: 37.5V
